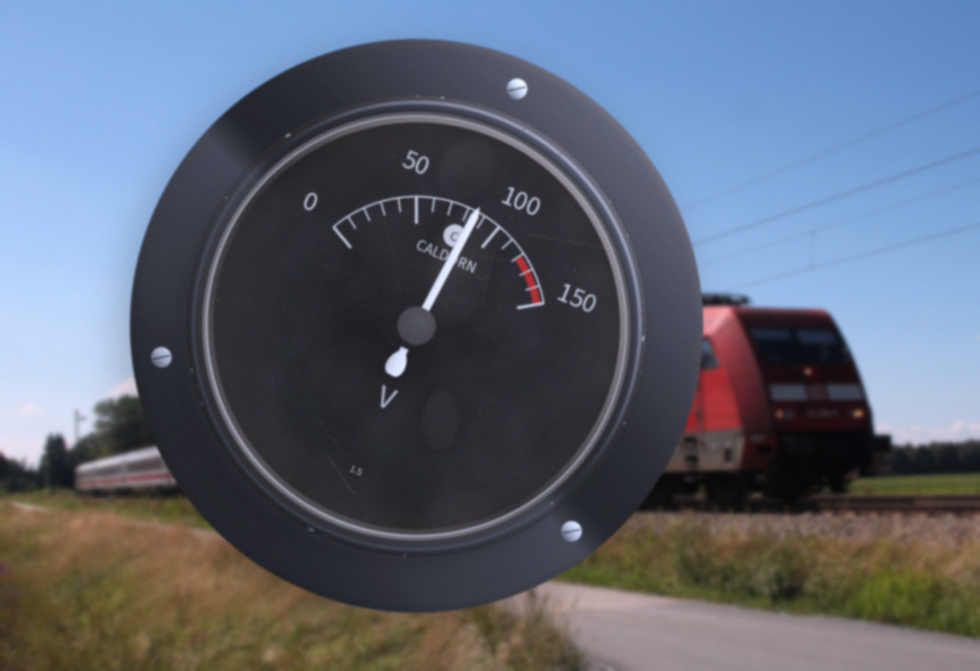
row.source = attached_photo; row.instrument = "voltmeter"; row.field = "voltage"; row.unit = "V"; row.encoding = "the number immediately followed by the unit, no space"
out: 85V
